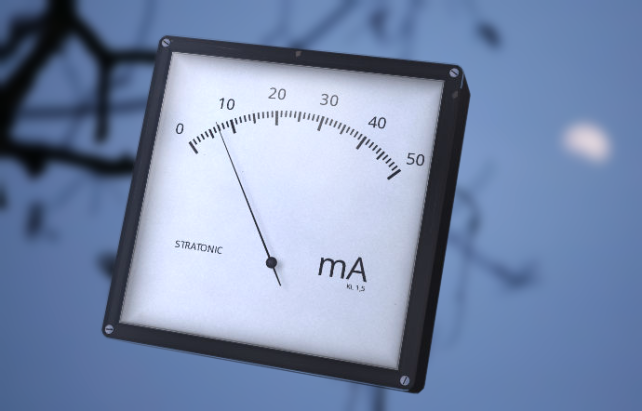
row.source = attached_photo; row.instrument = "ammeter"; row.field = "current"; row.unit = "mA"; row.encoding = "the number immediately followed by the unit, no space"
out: 7mA
